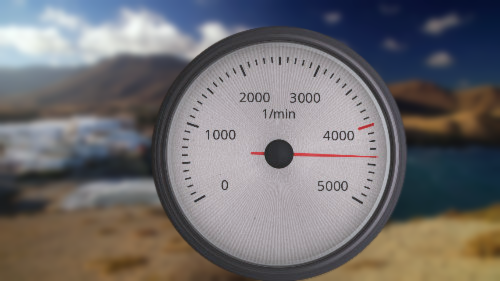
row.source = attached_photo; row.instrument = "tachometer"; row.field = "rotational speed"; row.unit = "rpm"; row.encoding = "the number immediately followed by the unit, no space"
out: 4400rpm
